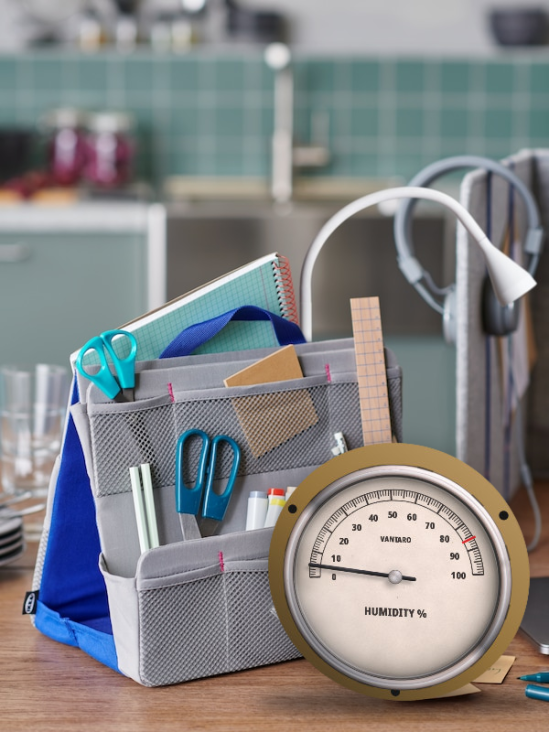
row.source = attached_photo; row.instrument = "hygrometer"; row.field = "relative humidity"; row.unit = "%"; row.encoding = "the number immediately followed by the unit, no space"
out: 5%
